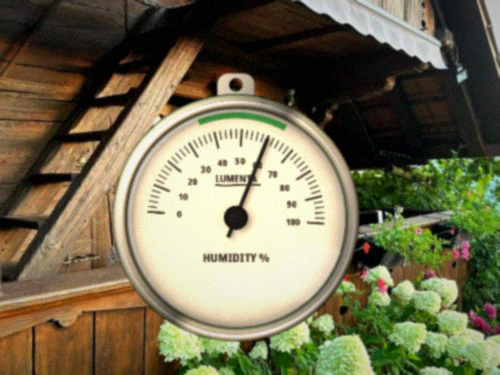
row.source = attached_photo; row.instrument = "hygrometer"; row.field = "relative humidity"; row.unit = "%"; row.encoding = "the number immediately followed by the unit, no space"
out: 60%
